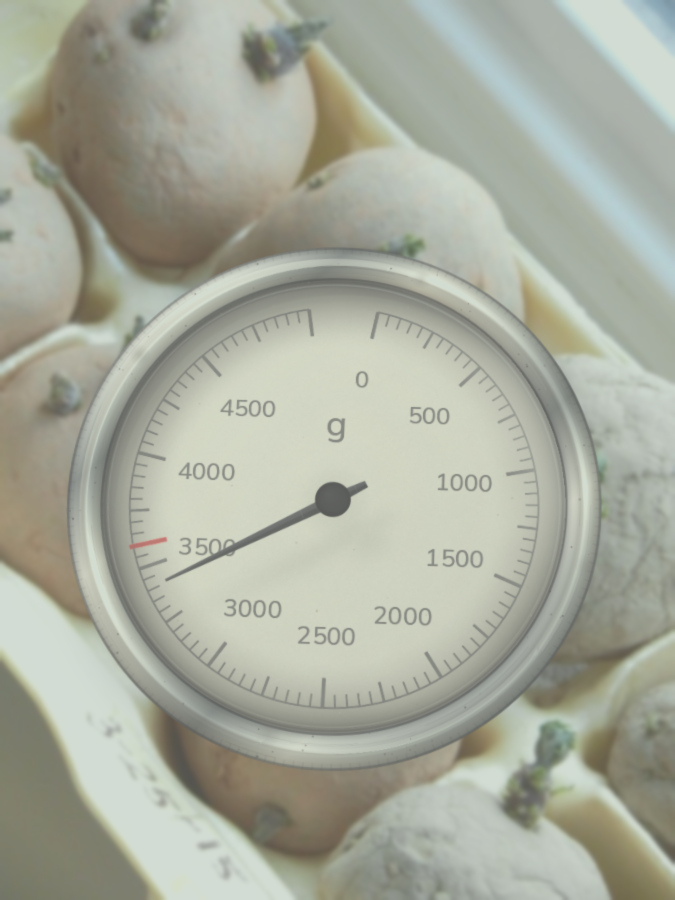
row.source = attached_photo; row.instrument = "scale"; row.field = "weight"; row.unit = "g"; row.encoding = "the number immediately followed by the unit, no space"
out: 3400g
